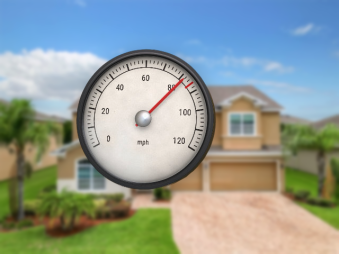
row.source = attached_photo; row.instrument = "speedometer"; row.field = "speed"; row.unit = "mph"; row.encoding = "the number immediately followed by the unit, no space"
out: 82mph
